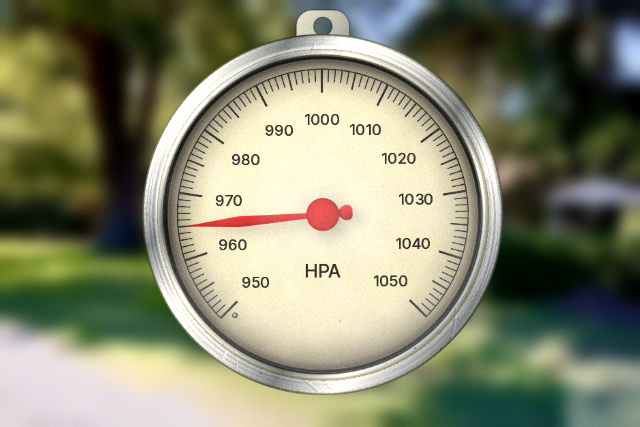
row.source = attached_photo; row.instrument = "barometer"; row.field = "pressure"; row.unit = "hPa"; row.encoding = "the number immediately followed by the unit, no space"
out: 965hPa
